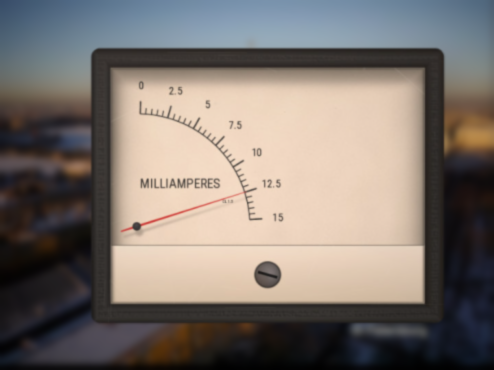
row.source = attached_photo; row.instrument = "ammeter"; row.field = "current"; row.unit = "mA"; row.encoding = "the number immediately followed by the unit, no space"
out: 12.5mA
